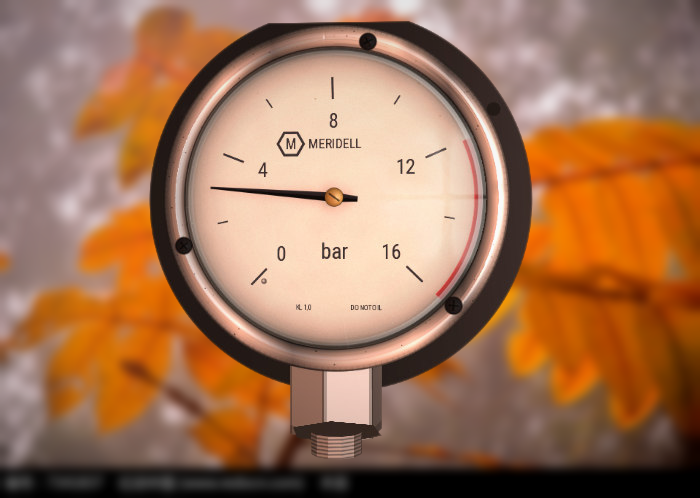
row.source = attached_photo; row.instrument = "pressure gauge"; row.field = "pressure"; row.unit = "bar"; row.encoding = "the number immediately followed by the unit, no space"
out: 3bar
